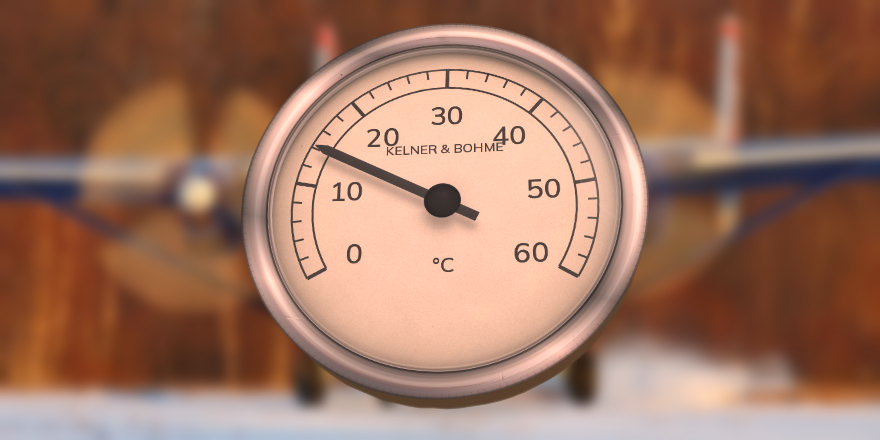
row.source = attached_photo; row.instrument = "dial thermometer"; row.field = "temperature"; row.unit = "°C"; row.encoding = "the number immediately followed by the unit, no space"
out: 14°C
